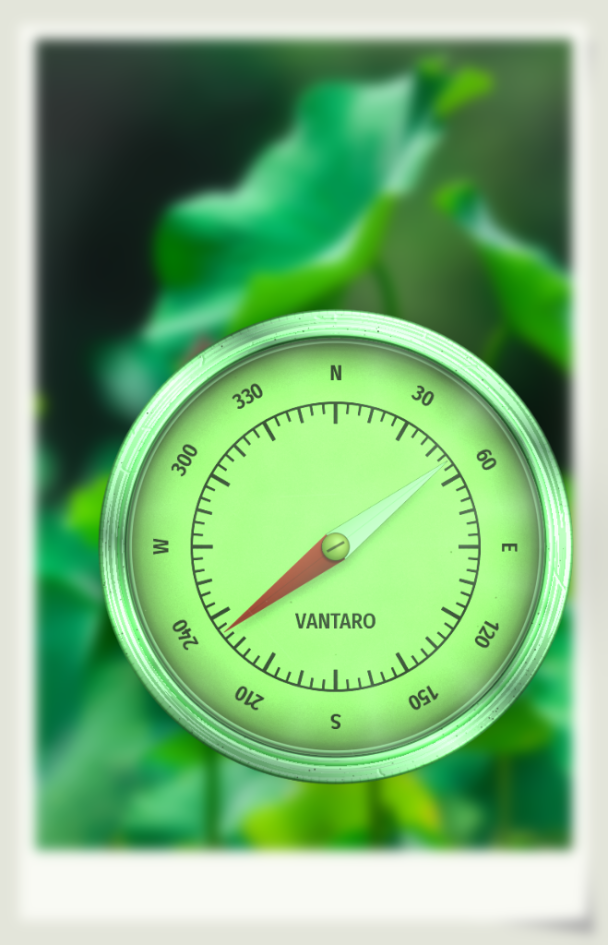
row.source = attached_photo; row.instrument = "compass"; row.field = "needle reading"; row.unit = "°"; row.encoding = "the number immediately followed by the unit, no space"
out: 232.5°
